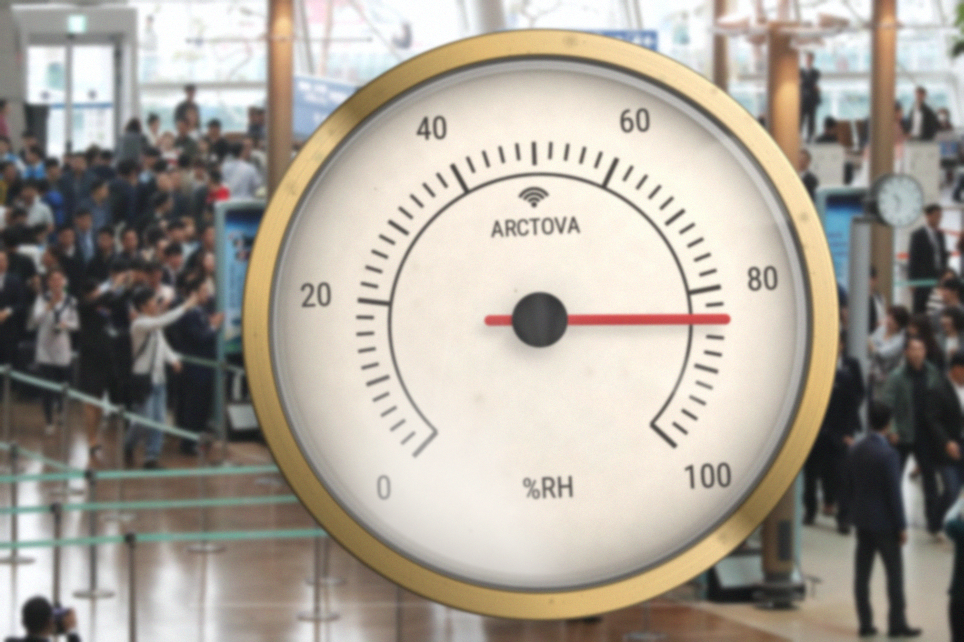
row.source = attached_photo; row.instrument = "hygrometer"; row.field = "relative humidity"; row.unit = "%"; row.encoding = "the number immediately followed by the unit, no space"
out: 84%
